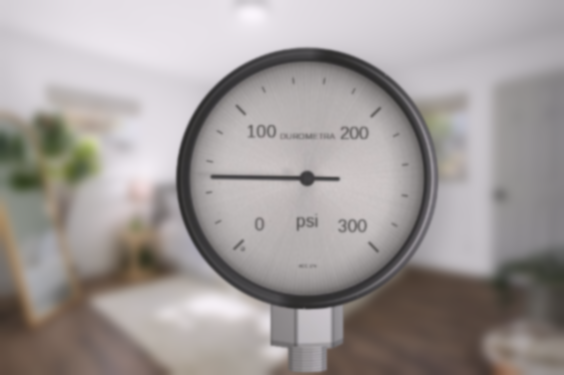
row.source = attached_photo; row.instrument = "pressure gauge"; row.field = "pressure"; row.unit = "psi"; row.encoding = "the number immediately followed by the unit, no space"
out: 50psi
